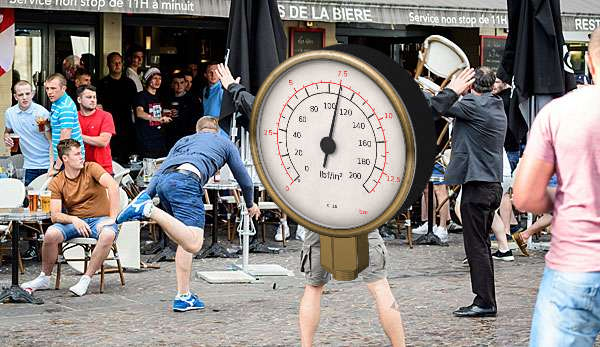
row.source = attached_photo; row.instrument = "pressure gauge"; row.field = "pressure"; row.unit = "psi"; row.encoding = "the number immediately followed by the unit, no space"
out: 110psi
